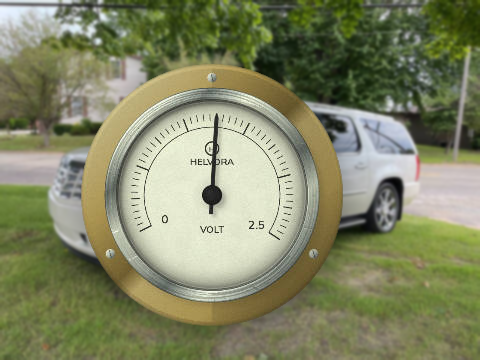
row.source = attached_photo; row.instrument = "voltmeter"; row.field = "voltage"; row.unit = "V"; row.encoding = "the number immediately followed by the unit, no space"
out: 1.25V
